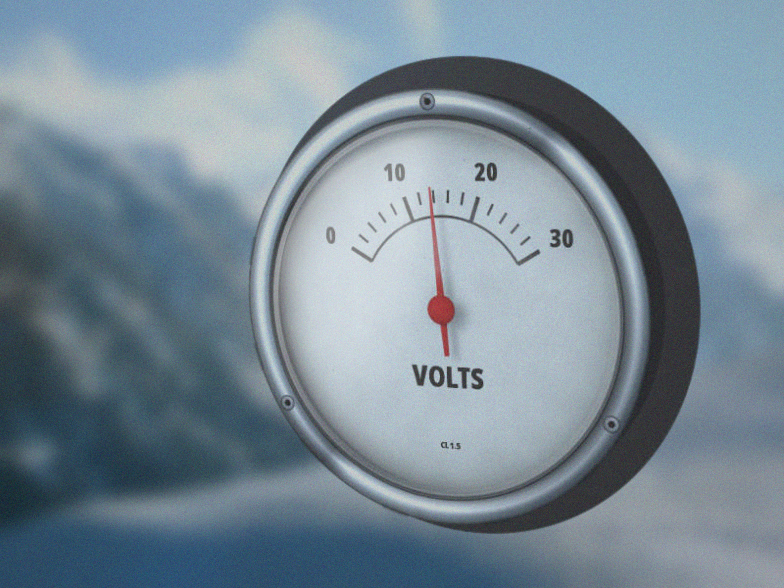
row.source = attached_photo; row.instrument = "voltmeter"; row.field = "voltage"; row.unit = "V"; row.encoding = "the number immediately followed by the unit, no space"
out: 14V
